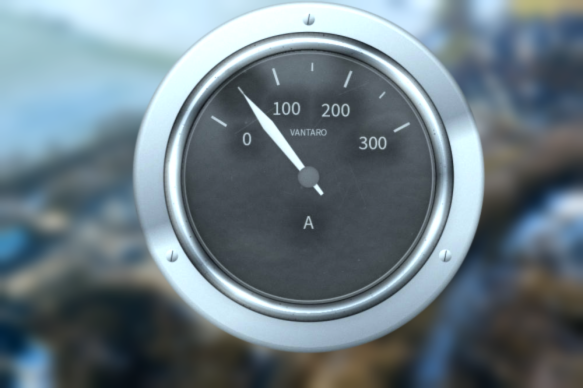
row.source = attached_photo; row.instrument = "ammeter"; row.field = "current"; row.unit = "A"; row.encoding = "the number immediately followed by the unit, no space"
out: 50A
